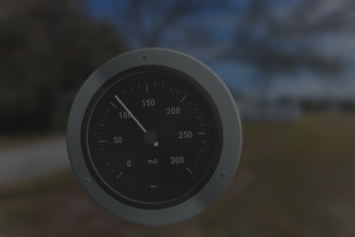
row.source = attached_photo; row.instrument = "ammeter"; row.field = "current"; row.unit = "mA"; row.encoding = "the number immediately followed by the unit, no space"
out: 110mA
